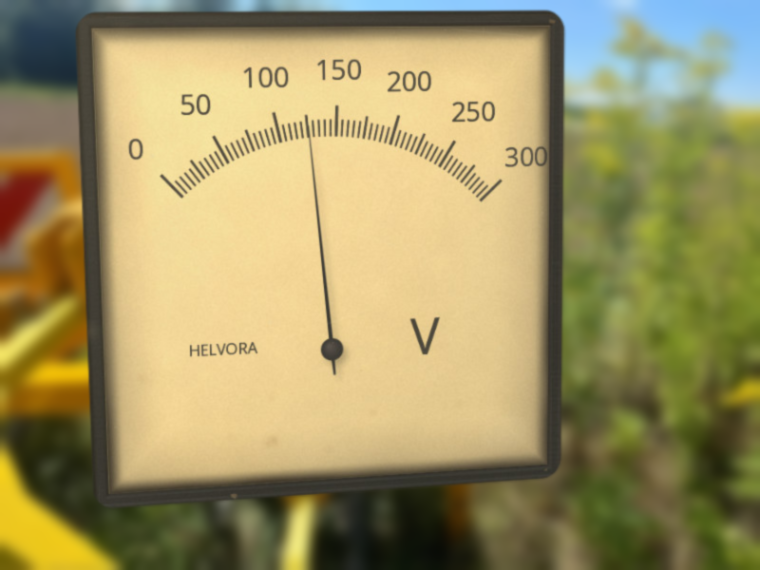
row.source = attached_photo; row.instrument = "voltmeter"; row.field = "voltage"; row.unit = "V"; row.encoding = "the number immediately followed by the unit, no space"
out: 125V
